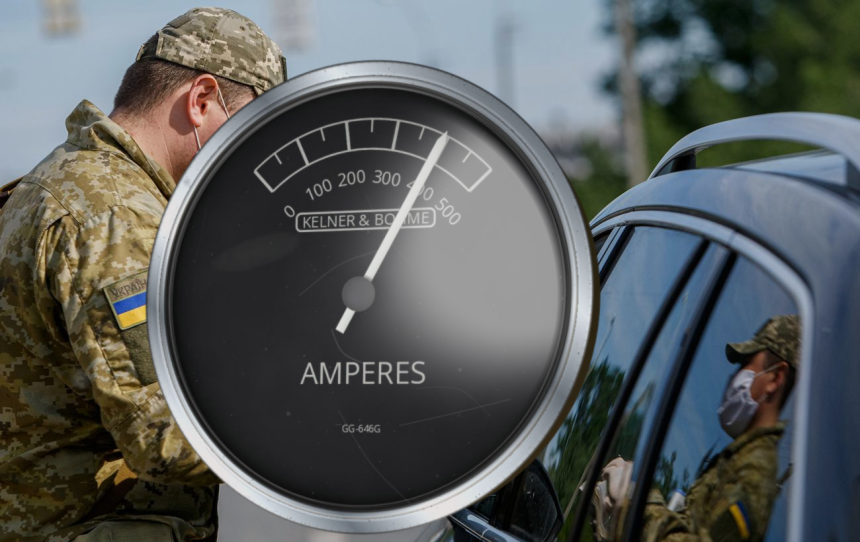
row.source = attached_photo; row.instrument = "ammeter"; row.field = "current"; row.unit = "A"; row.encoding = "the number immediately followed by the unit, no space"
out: 400A
